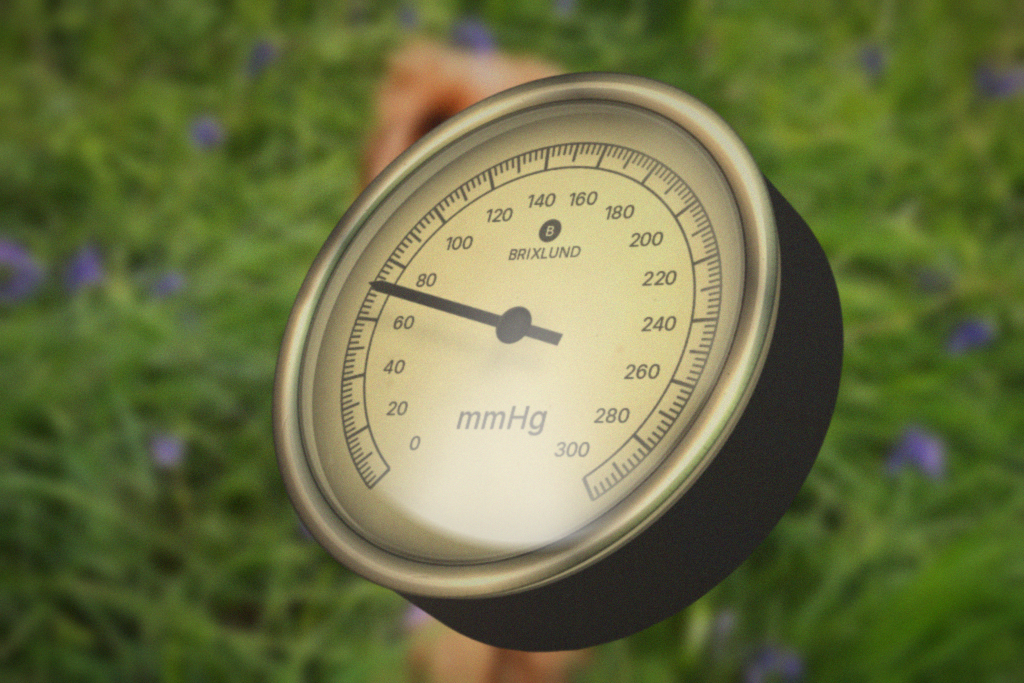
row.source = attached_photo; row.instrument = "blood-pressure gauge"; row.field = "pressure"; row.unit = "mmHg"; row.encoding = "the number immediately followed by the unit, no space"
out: 70mmHg
